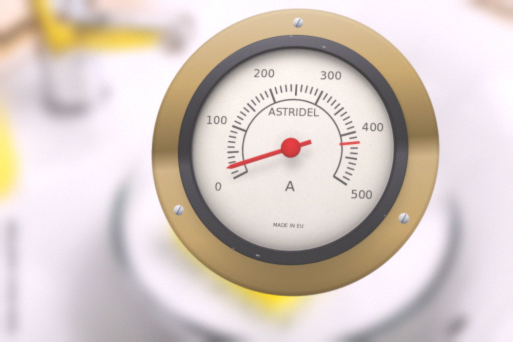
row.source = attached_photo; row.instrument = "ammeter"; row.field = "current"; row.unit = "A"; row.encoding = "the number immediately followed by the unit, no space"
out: 20A
